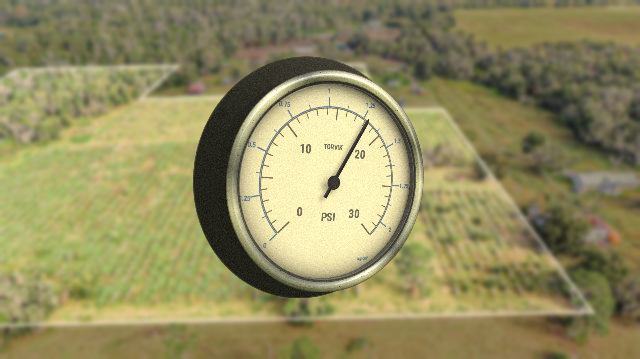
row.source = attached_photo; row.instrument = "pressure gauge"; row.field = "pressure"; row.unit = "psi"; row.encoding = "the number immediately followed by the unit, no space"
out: 18psi
